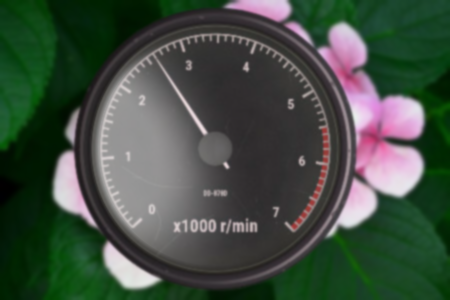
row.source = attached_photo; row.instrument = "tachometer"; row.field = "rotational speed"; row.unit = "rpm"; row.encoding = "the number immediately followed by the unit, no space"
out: 2600rpm
